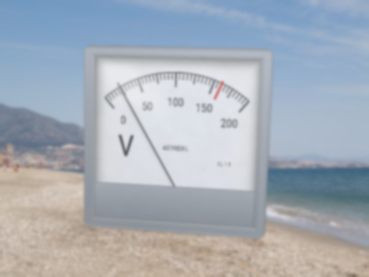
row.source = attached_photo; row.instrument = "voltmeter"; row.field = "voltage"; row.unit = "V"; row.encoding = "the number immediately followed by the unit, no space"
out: 25V
